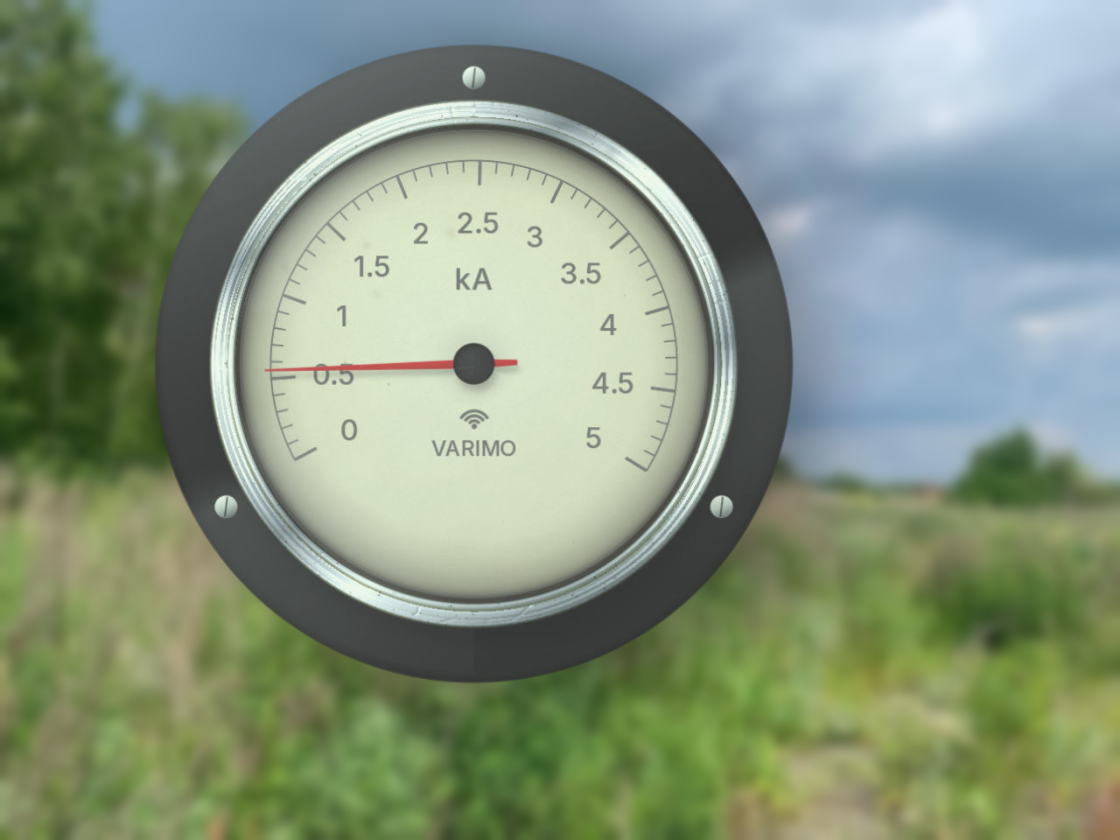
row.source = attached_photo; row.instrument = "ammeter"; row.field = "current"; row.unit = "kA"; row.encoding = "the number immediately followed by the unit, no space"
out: 0.55kA
